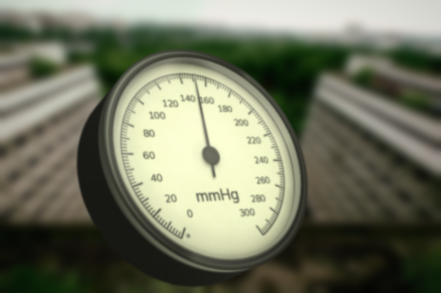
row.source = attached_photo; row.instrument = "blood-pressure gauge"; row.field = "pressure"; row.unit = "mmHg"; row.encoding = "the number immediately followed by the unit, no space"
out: 150mmHg
